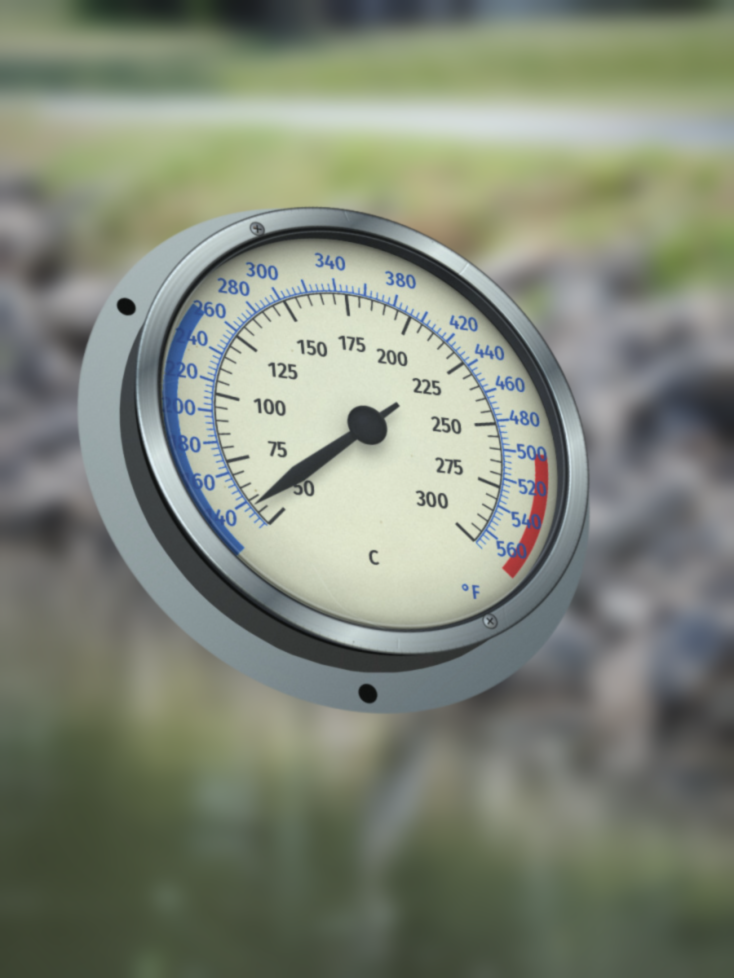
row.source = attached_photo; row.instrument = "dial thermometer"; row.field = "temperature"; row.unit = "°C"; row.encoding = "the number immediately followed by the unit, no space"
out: 57.5°C
